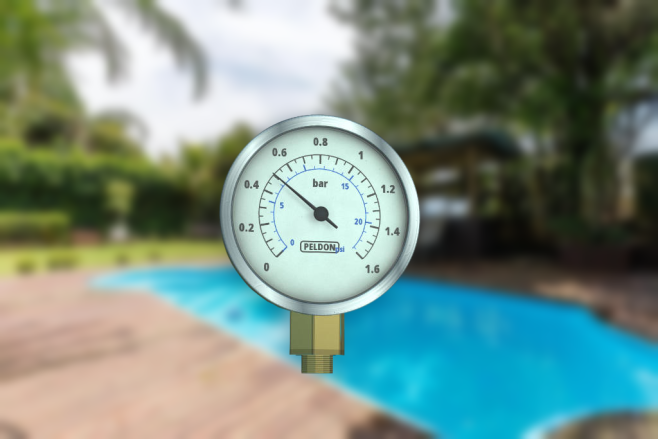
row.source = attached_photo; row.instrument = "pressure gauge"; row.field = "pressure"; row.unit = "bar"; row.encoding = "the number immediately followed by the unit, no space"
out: 0.5bar
